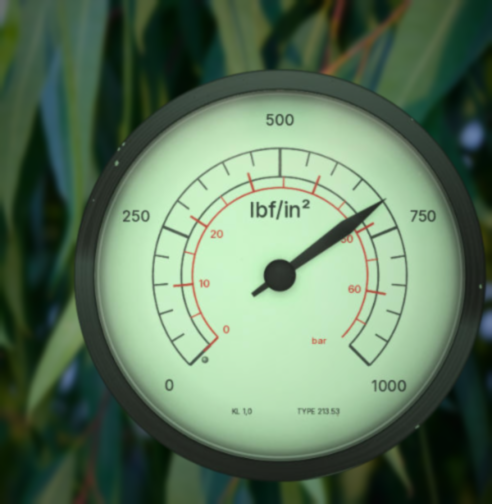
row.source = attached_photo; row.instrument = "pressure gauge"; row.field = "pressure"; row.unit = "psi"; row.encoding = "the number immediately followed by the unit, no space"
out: 700psi
